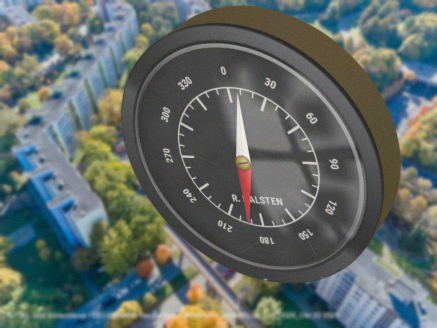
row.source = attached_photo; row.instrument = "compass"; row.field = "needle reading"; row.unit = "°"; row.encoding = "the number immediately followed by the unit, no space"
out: 190°
